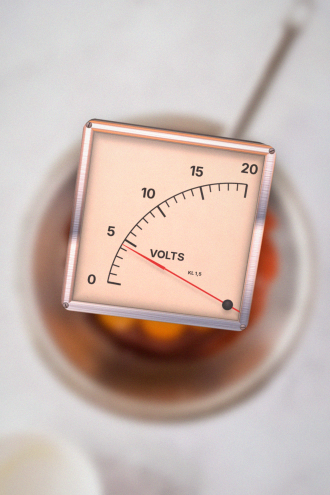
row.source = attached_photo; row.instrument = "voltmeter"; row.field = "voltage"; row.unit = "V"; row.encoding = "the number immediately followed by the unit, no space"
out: 4.5V
